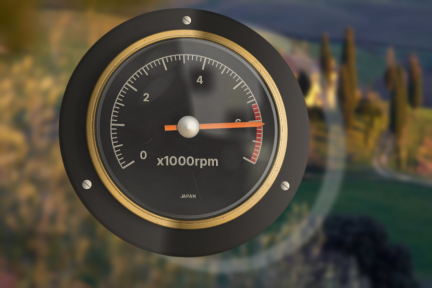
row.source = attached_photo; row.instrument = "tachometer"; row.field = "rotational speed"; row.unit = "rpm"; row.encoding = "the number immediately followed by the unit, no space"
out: 6100rpm
